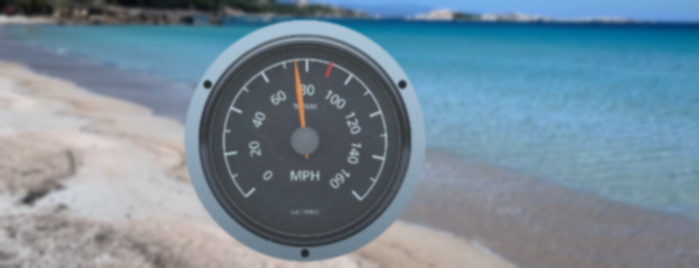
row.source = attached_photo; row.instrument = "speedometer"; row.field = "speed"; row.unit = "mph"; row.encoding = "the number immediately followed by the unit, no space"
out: 75mph
